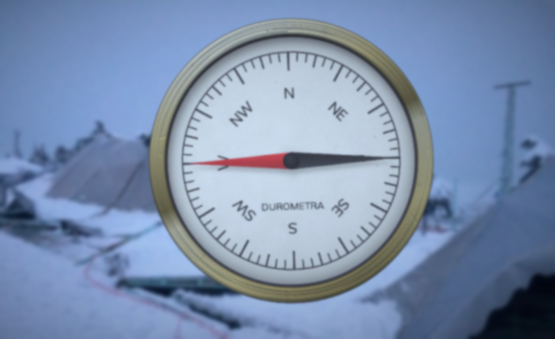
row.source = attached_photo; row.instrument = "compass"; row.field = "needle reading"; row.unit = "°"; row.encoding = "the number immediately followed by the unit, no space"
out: 270°
